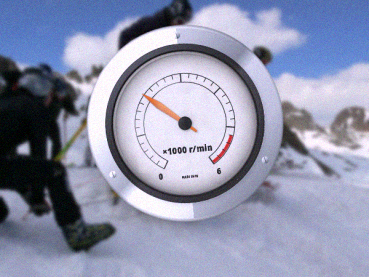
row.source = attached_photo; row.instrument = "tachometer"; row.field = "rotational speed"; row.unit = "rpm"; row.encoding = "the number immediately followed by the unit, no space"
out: 2000rpm
